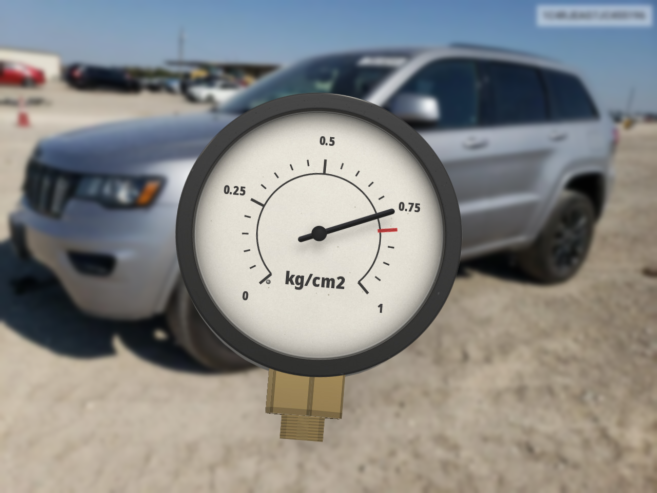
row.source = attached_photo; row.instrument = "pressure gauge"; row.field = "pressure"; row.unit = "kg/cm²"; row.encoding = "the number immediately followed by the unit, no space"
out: 0.75kg/cm²
